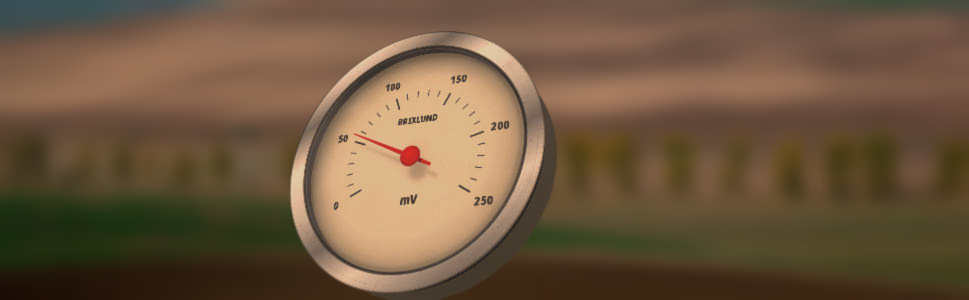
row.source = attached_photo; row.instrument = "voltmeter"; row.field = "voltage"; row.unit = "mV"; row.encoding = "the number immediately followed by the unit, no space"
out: 55mV
